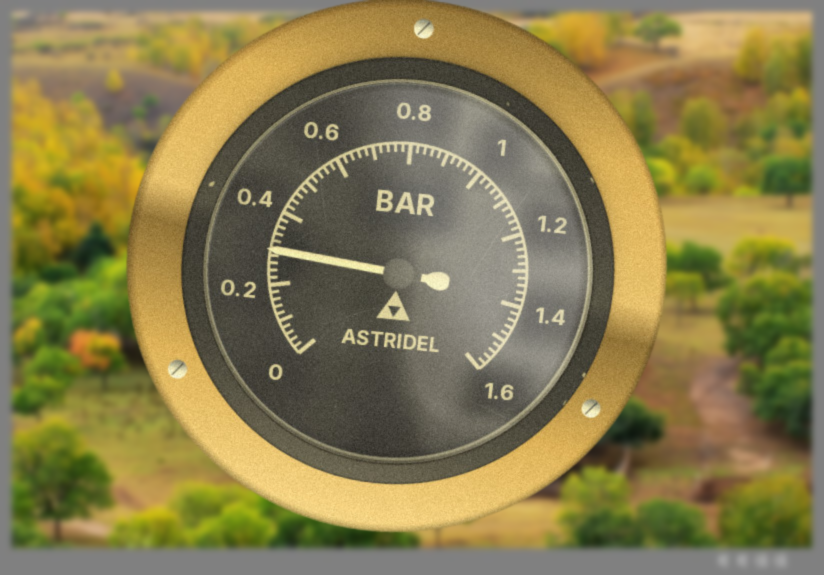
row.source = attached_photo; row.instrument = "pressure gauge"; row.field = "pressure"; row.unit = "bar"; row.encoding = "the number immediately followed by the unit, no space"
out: 0.3bar
